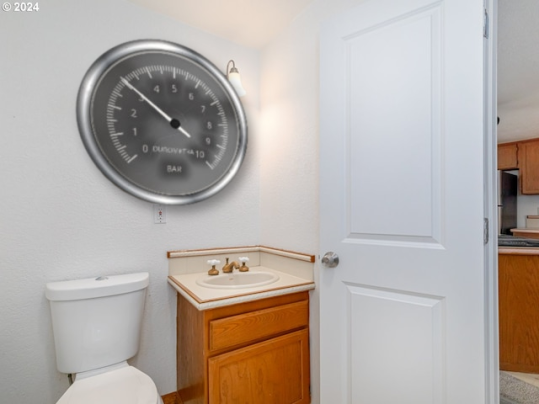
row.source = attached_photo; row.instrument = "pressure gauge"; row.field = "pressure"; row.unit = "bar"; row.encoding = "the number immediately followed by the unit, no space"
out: 3bar
